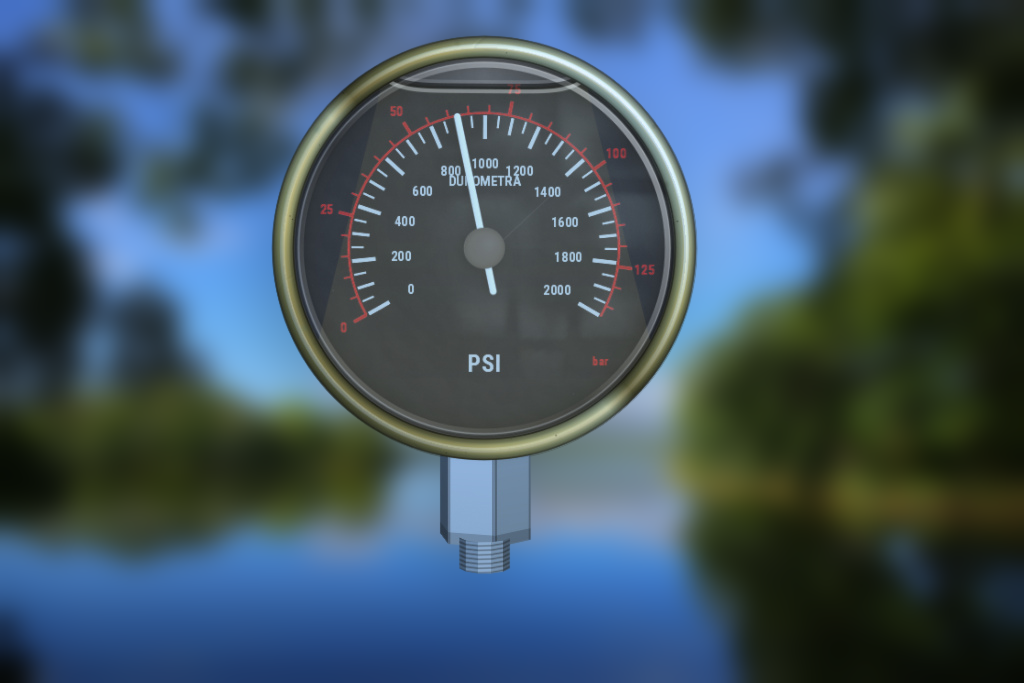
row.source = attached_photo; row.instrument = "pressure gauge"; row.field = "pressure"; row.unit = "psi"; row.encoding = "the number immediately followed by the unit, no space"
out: 900psi
